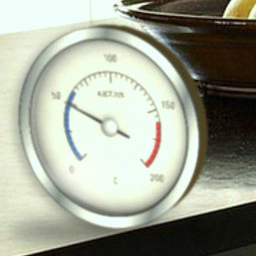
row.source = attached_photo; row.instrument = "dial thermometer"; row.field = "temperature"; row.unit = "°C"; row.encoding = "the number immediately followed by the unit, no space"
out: 50°C
